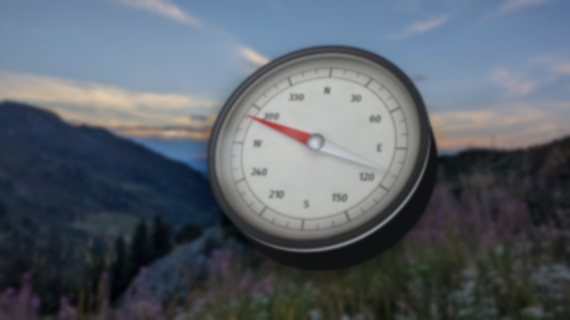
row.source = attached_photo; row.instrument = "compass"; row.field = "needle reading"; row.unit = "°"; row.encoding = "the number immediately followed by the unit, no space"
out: 290°
